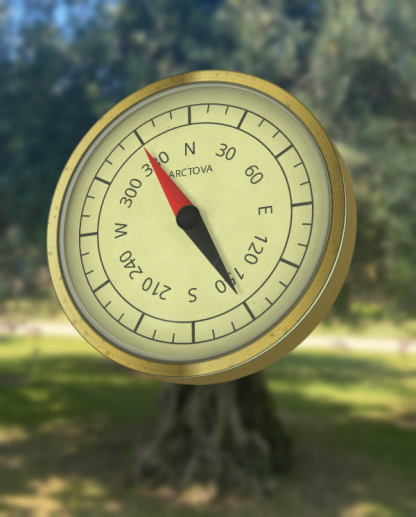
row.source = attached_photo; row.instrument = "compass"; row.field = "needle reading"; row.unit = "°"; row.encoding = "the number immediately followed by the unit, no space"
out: 330°
